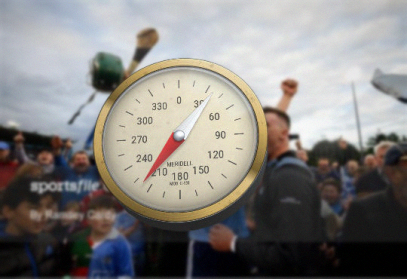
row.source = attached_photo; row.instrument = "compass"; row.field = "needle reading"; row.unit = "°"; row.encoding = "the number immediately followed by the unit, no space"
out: 217.5°
